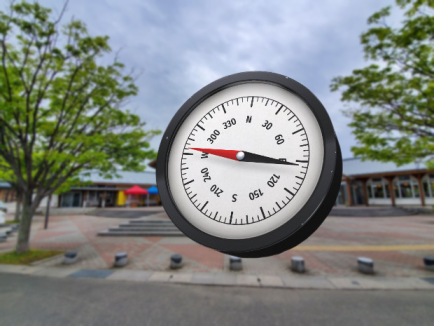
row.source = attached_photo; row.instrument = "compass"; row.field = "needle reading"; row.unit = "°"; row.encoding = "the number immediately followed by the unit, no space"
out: 275°
